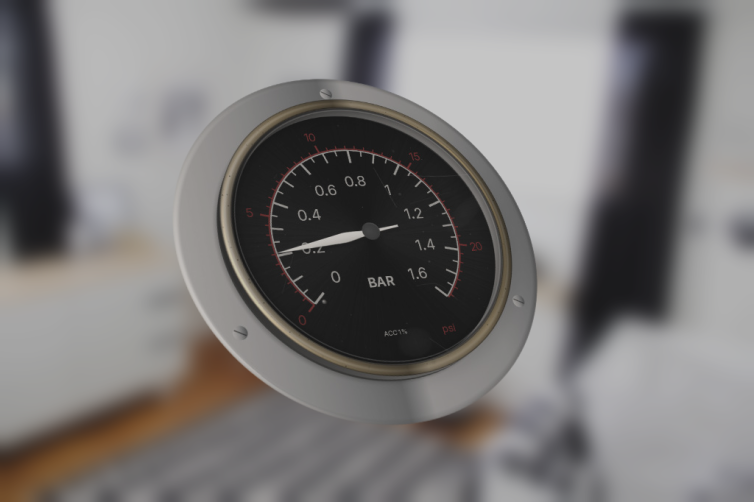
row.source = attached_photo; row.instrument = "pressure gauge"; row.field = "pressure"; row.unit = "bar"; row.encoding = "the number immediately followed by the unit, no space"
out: 0.2bar
